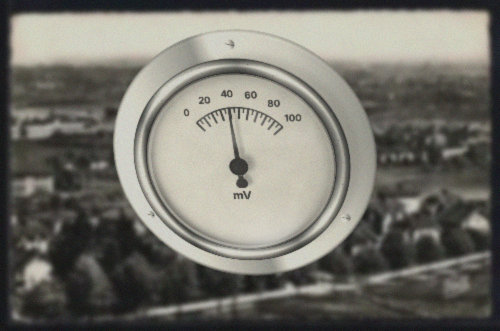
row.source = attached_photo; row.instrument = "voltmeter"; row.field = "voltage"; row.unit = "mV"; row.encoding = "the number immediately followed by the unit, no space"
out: 40mV
